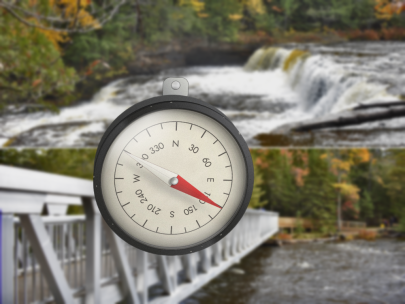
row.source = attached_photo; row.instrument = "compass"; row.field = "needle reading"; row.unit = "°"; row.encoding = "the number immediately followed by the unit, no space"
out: 120°
